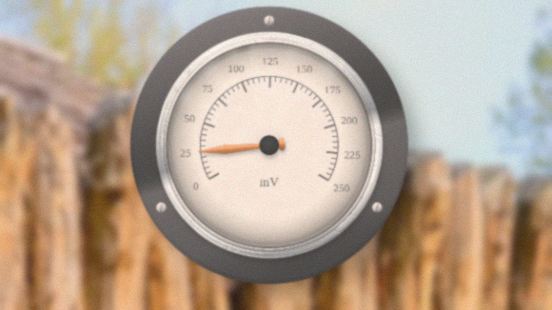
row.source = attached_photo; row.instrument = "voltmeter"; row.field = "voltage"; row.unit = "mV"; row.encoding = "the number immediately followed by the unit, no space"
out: 25mV
